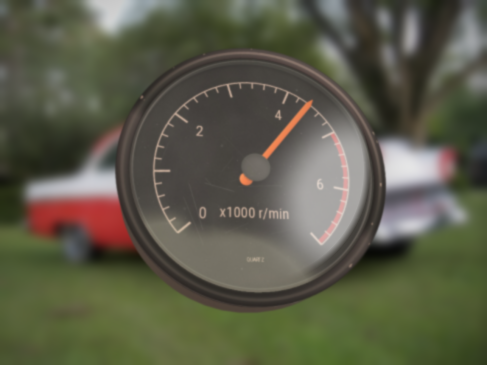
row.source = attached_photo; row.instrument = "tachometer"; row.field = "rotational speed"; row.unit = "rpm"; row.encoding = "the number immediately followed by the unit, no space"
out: 4400rpm
